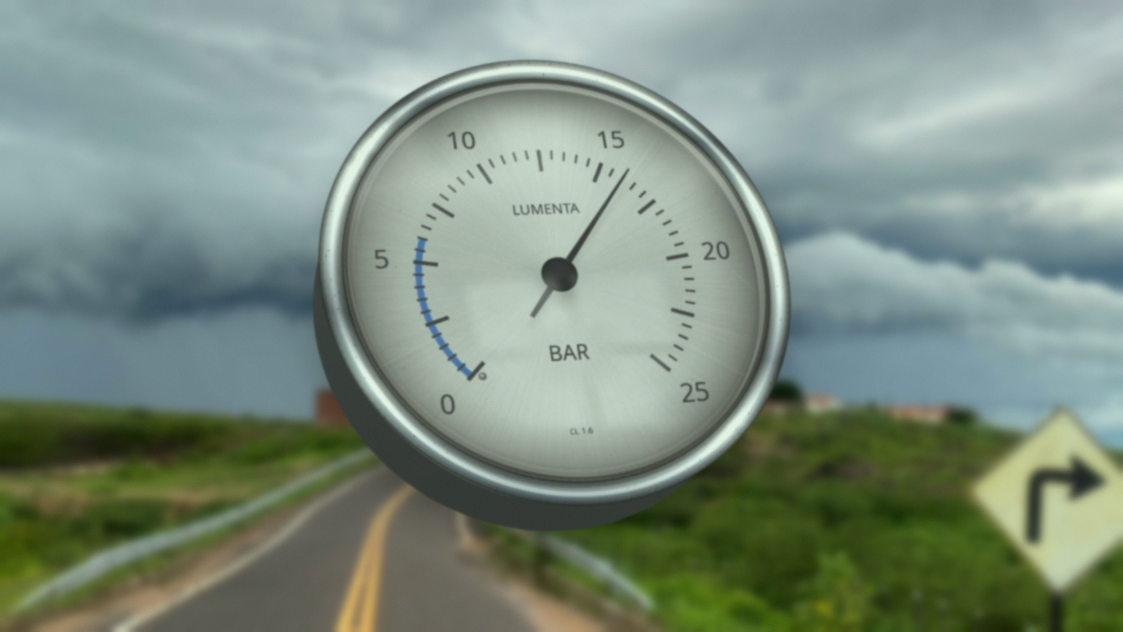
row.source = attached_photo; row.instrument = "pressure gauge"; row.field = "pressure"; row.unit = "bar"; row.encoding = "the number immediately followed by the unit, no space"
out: 16bar
